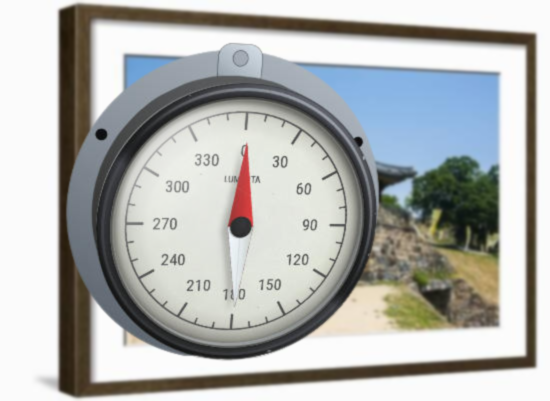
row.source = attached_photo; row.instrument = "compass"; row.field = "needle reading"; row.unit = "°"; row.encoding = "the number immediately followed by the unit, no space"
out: 0°
